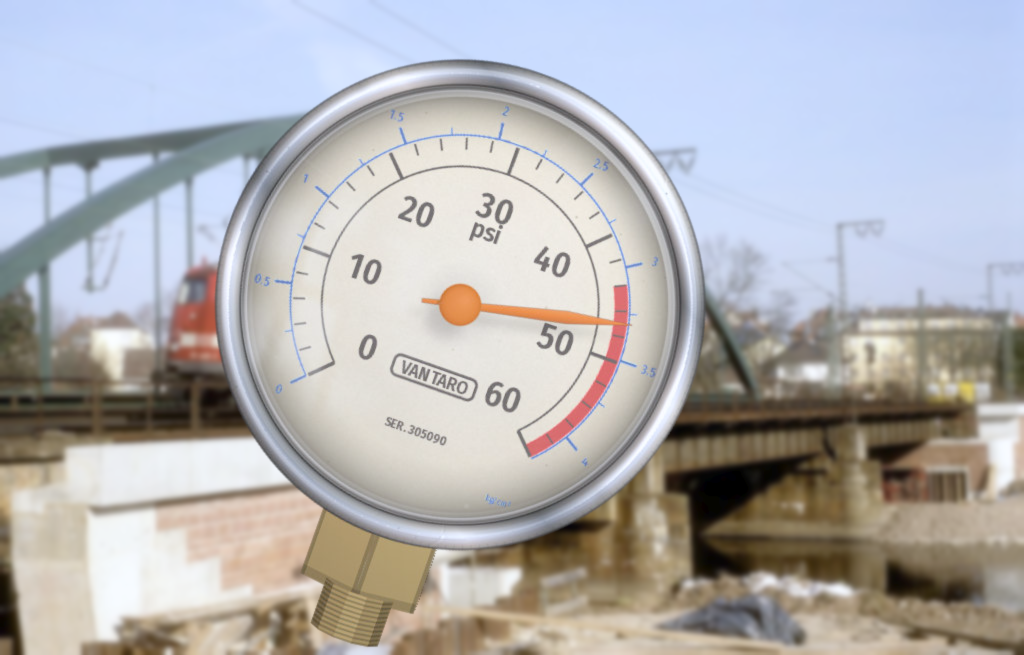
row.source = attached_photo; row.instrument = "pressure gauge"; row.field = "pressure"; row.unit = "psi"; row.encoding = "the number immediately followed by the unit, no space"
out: 47psi
